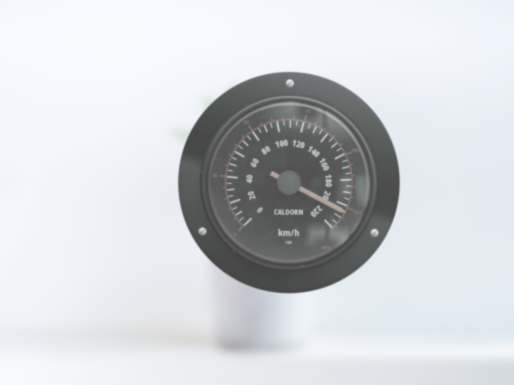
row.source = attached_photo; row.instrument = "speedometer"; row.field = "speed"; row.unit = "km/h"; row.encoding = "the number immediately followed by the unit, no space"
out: 205km/h
